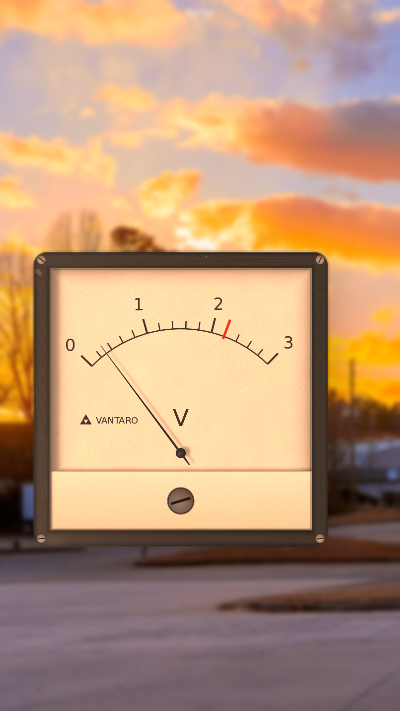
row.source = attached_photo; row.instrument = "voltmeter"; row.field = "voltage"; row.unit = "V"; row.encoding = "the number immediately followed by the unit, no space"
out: 0.3V
